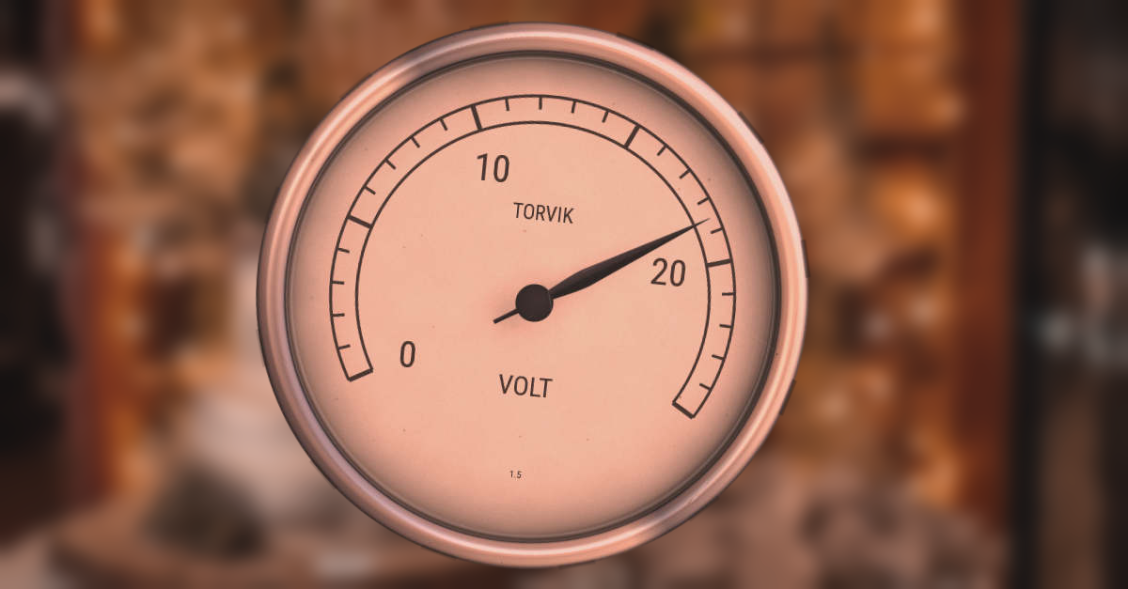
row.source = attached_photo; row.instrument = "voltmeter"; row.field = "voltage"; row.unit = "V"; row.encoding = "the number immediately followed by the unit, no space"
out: 18.5V
